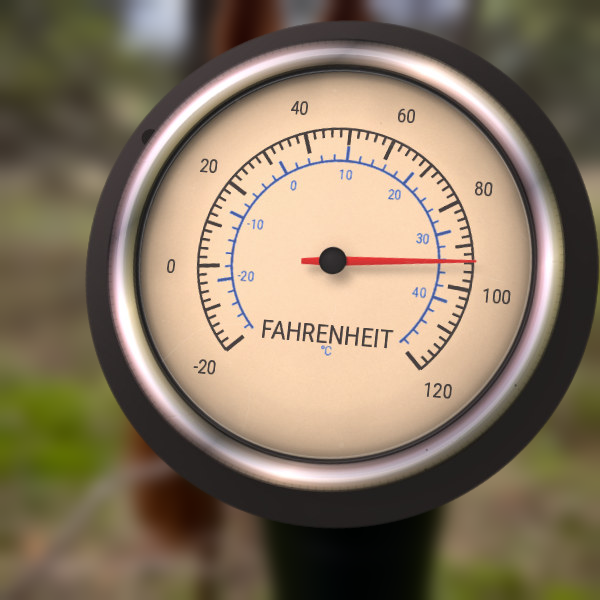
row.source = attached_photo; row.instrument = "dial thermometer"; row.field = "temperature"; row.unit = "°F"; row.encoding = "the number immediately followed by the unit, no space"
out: 94°F
